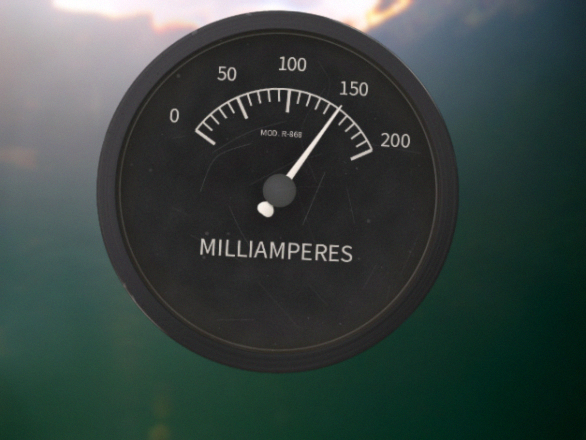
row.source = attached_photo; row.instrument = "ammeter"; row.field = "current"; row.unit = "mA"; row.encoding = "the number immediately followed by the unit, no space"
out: 150mA
